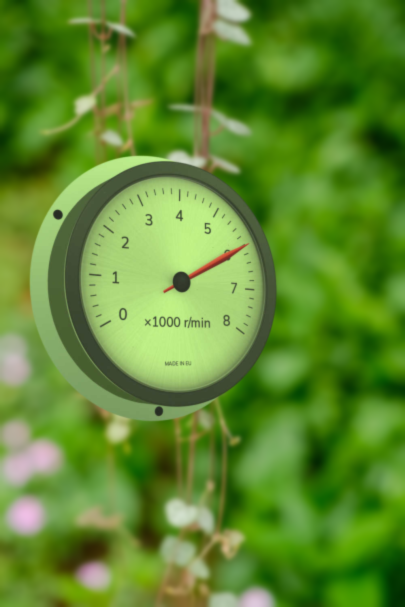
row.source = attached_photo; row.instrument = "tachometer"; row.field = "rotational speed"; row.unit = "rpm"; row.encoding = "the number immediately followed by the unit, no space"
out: 6000rpm
